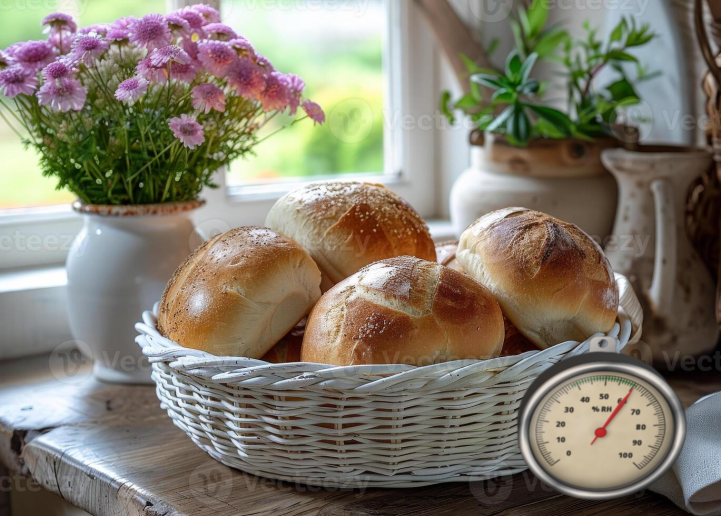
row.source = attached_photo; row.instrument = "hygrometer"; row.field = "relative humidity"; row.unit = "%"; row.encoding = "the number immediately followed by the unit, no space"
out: 60%
